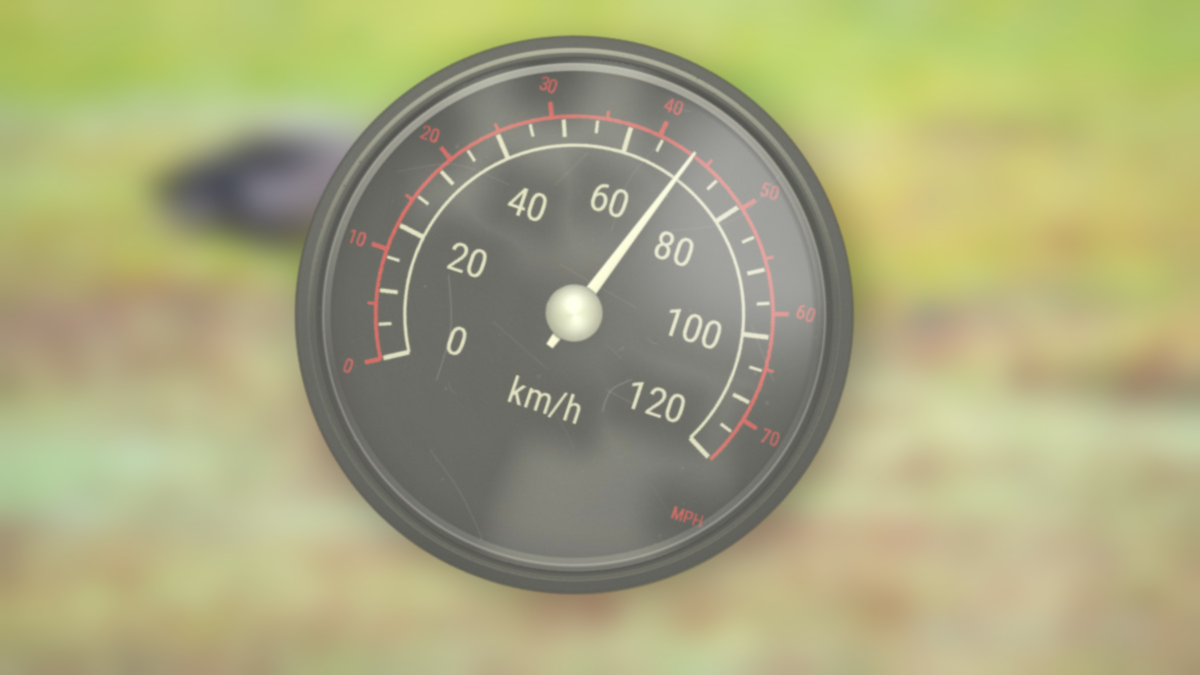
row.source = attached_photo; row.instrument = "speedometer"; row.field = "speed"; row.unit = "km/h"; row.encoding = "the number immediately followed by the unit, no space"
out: 70km/h
